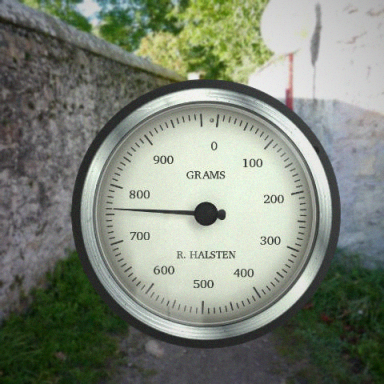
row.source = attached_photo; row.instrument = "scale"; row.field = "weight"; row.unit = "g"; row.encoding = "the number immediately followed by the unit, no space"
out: 760g
